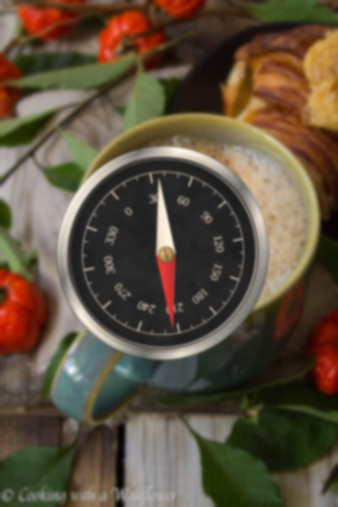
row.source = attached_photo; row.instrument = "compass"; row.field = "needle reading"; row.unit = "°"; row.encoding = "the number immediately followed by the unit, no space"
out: 215°
